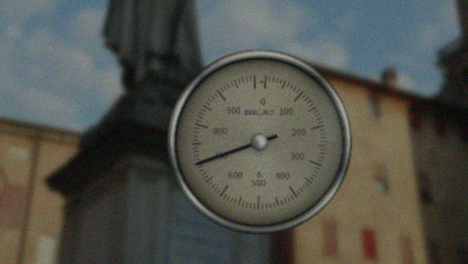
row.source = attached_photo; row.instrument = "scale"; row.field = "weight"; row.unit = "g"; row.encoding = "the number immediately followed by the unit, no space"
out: 700g
